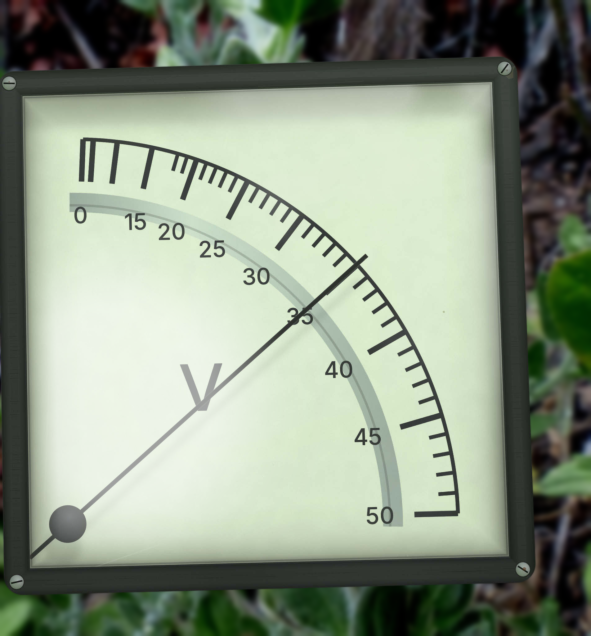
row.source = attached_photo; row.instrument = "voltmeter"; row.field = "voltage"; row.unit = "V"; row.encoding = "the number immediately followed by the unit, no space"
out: 35V
